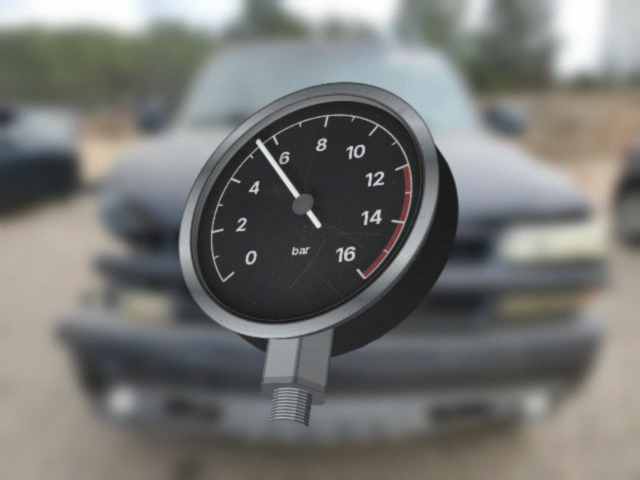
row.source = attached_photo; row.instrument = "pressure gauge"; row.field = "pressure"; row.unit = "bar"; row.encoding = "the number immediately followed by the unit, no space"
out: 5.5bar
